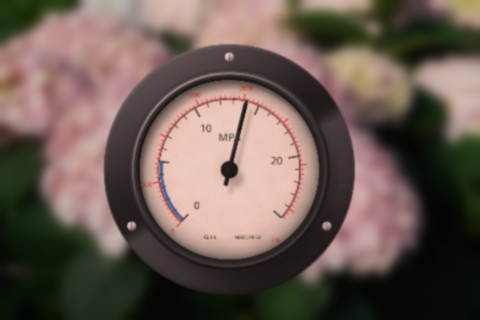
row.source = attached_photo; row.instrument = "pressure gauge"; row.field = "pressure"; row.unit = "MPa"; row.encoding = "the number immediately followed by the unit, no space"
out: 14MPa
